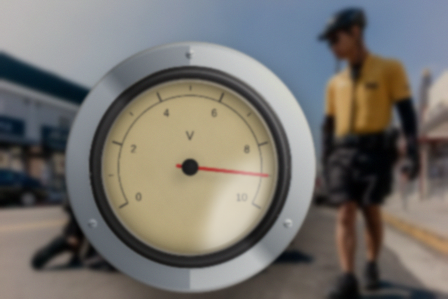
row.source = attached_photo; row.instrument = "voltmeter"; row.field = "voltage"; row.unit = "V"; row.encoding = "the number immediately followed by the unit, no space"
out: 9V
